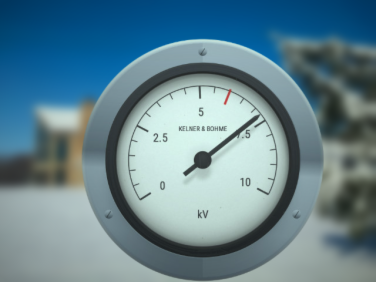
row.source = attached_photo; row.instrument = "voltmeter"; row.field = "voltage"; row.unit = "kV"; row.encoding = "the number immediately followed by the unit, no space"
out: 7.25kV
